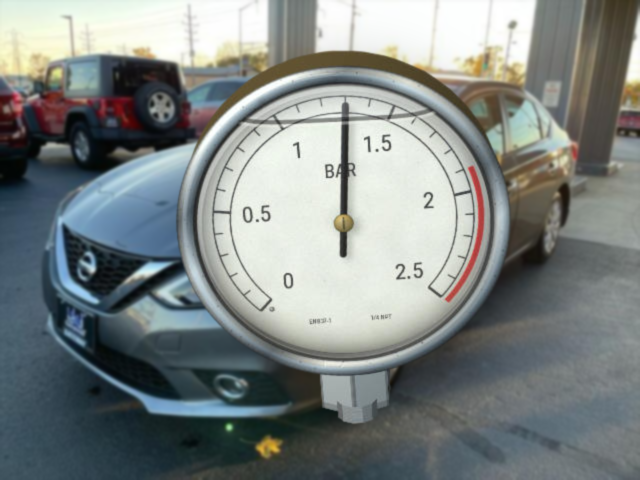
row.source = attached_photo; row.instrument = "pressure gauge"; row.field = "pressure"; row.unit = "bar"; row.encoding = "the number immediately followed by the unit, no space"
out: 1.3bar
